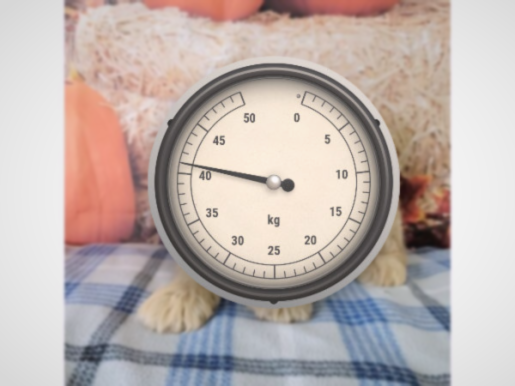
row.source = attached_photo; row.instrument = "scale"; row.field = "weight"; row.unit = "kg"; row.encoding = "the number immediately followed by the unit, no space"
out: 41kg
